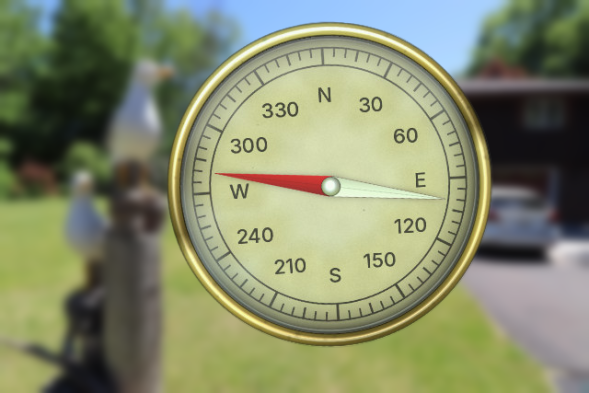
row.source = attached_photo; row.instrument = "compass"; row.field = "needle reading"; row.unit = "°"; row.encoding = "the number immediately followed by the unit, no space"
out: 280°
